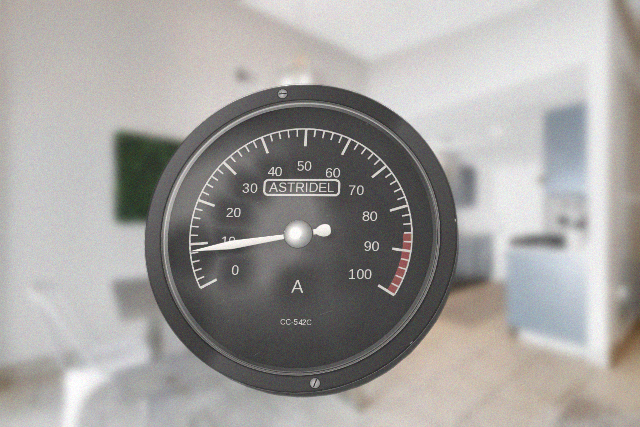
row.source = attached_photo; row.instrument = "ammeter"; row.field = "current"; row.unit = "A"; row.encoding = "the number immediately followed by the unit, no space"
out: 8A
